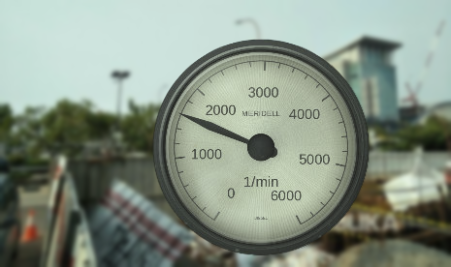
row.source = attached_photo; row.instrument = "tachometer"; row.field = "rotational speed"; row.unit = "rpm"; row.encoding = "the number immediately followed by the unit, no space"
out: 1600rpm
